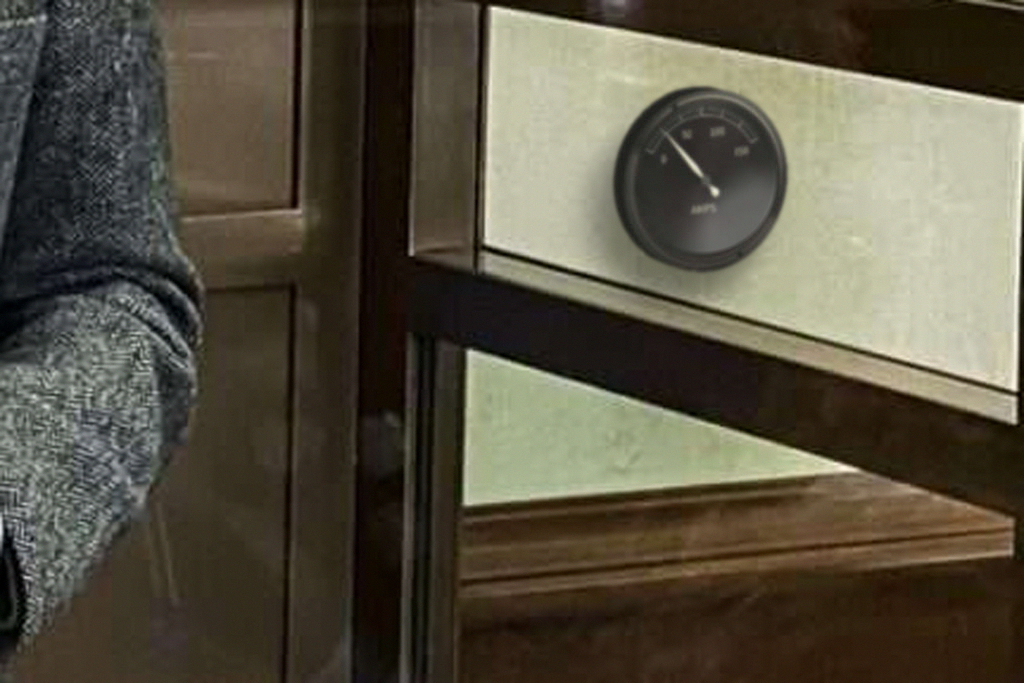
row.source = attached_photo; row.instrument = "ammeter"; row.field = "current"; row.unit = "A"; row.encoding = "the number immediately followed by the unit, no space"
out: 25A
